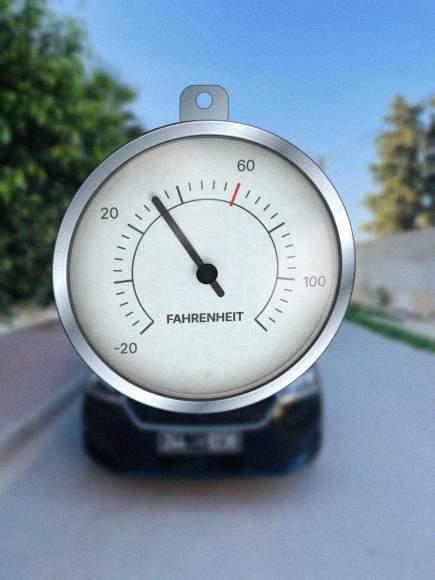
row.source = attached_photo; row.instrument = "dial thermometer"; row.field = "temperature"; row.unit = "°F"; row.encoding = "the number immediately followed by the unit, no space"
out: 32°F
